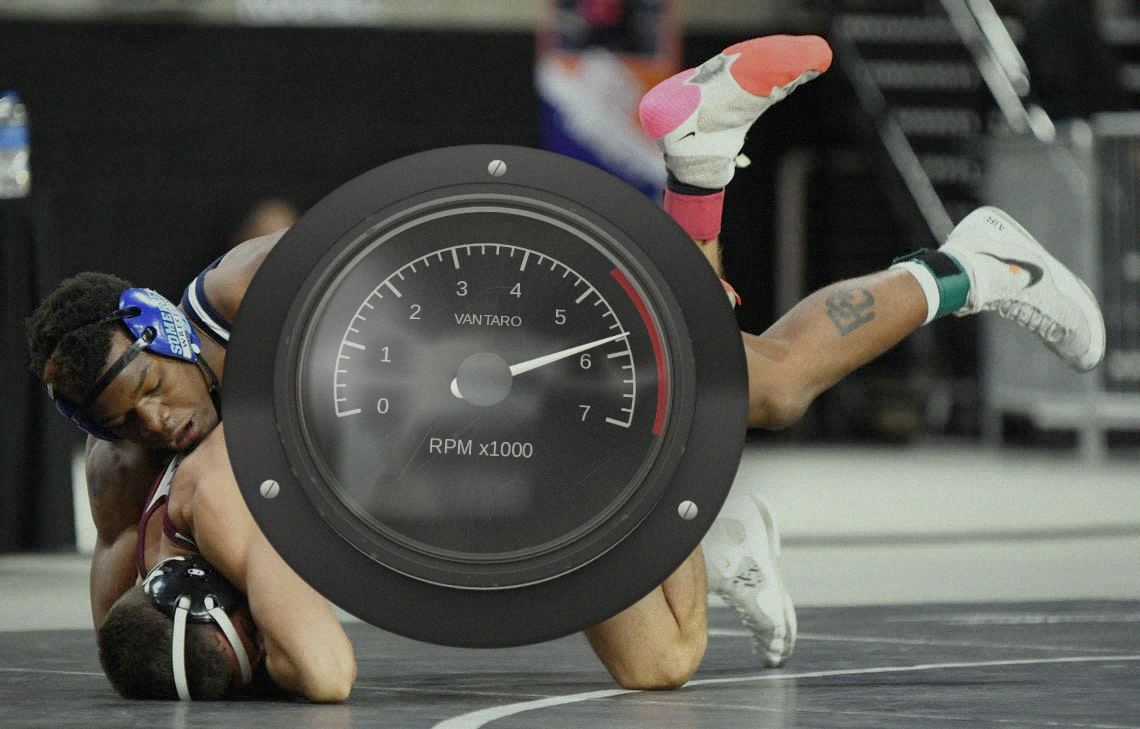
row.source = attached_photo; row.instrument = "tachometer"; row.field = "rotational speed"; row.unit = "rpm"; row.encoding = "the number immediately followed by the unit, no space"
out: 5800rpm
